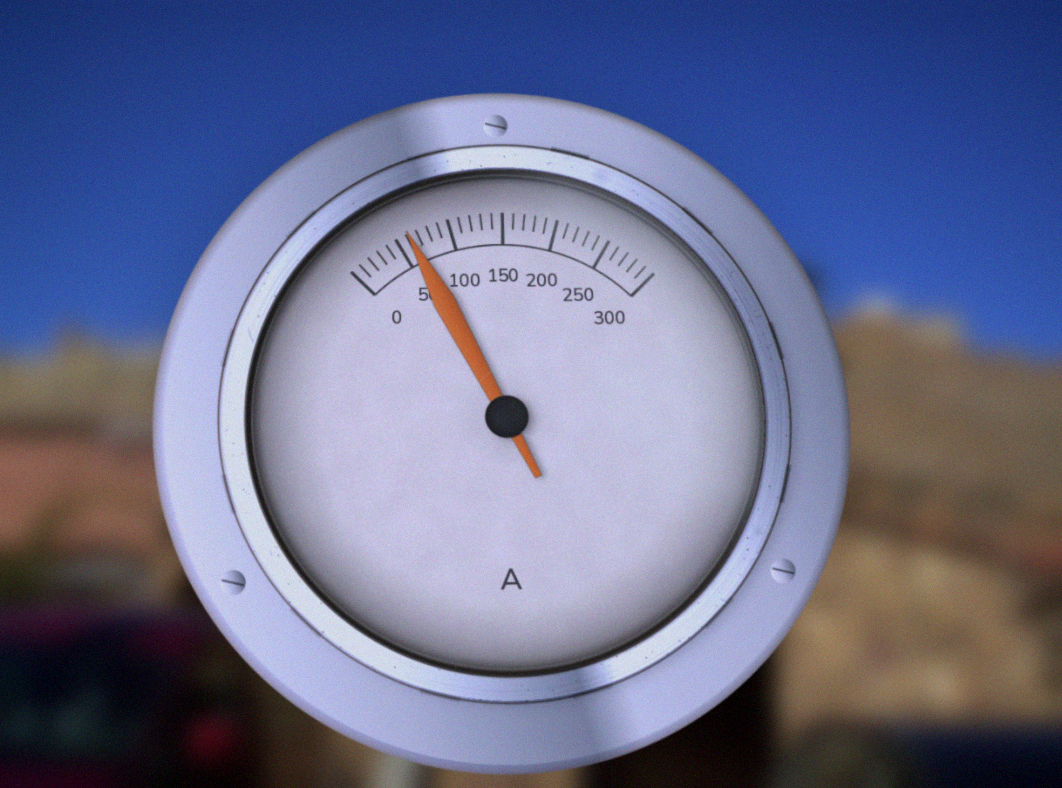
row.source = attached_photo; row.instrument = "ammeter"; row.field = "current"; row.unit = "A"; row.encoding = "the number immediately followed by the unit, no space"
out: 60A
